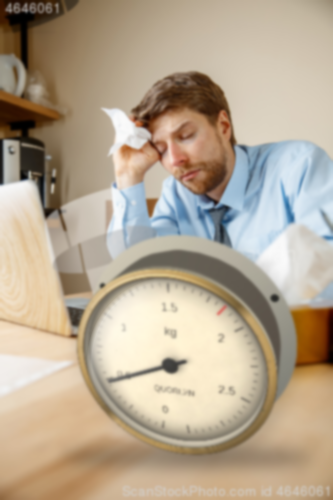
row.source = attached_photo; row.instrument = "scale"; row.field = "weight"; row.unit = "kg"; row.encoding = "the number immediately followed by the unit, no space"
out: 0.5kg
